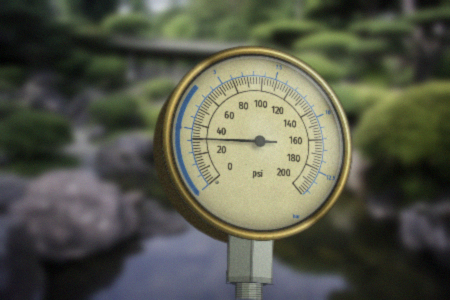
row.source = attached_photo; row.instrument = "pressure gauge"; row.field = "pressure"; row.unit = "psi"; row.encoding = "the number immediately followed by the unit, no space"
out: 30psi
